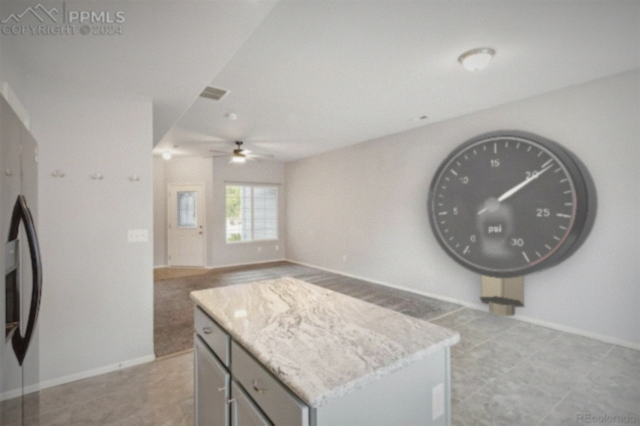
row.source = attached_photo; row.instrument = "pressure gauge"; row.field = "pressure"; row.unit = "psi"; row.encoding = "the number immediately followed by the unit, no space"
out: 20.5psi
